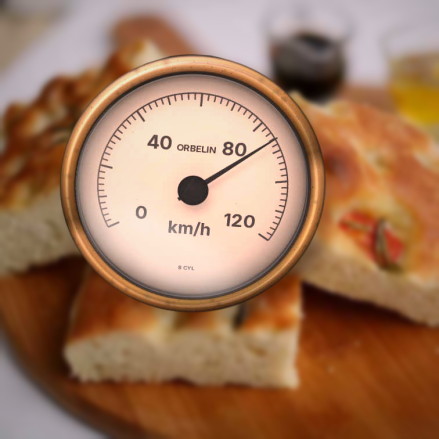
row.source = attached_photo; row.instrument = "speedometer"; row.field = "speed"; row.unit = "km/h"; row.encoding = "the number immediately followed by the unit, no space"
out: 86km/h
